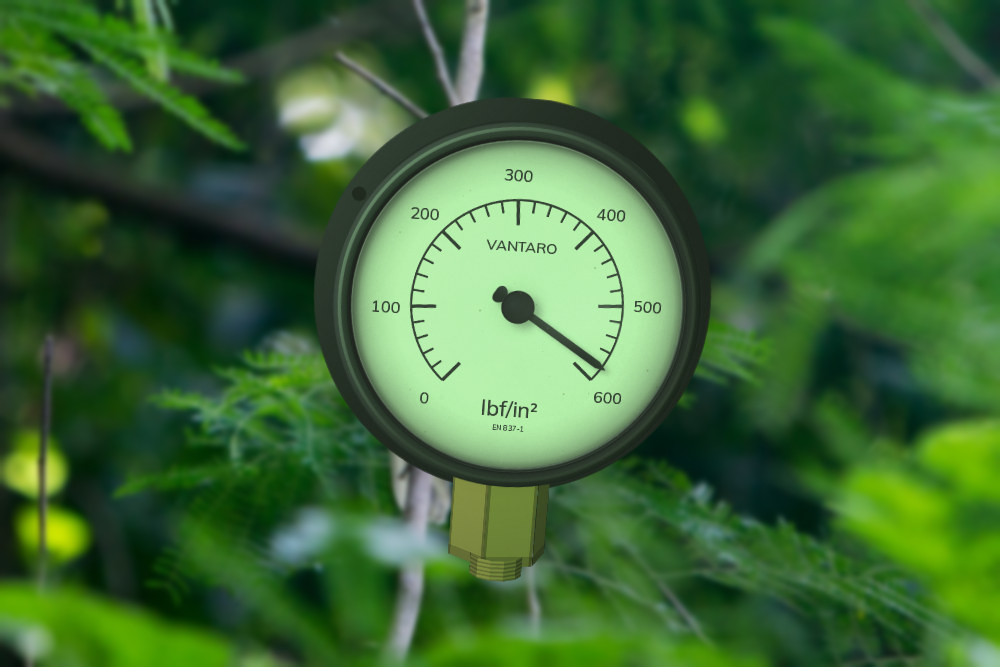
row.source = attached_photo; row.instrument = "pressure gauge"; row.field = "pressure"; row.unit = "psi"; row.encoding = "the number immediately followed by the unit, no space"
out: 580psi
